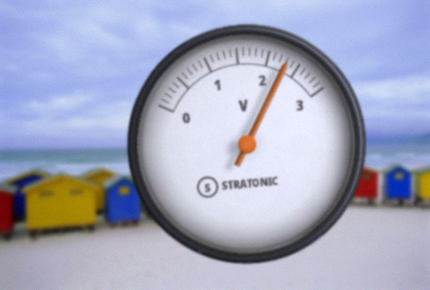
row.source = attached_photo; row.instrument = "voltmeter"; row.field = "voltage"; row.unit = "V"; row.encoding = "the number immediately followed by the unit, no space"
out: 2.3V
